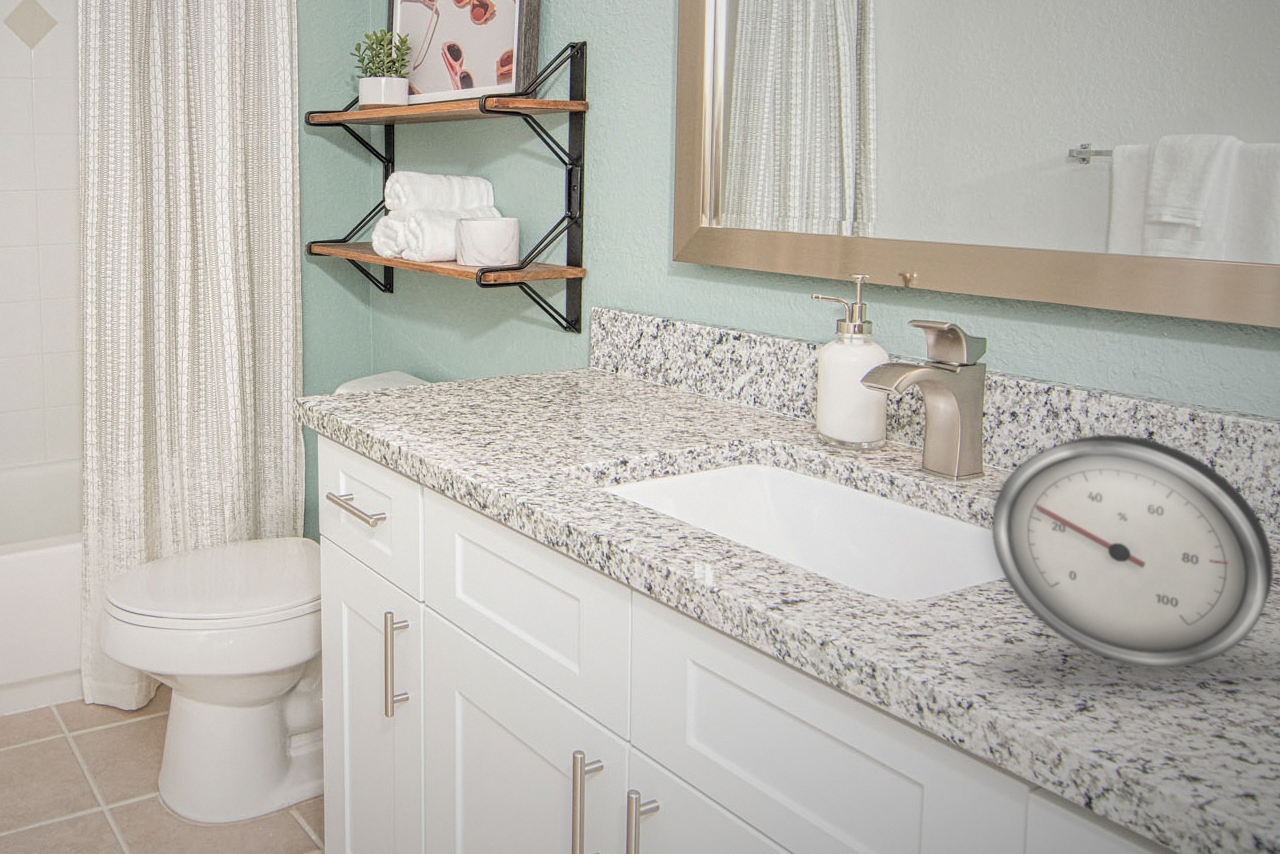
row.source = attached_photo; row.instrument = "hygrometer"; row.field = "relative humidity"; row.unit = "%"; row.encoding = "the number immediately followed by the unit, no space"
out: 24%
